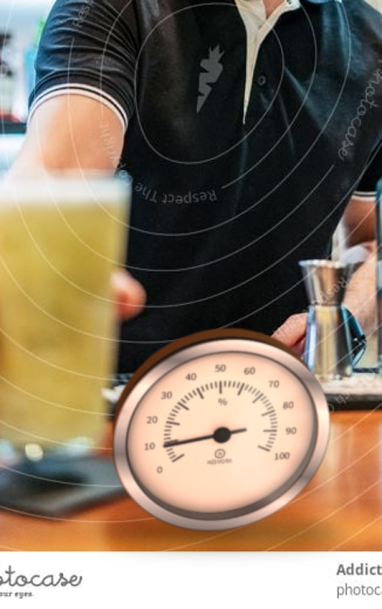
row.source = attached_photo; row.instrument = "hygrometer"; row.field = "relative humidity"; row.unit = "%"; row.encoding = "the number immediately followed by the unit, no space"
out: 10%
